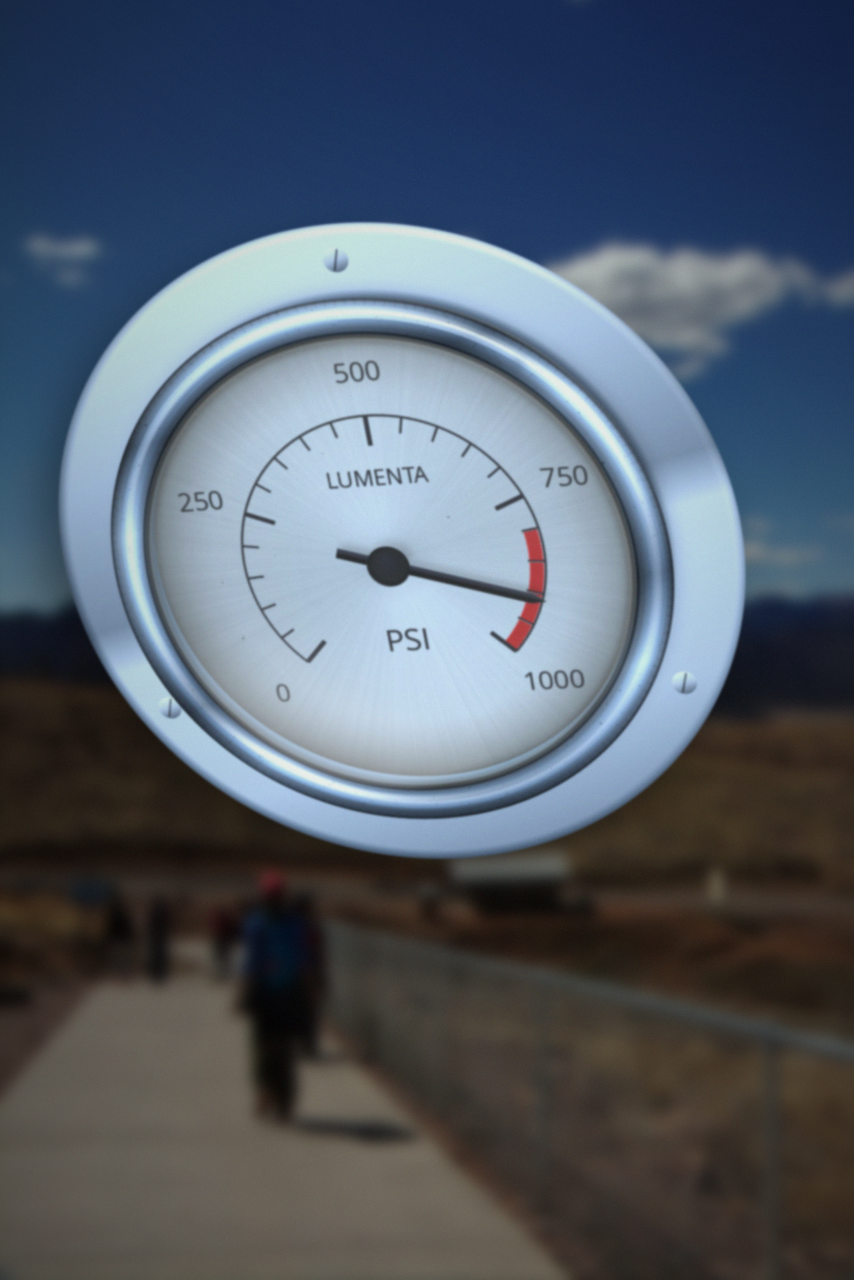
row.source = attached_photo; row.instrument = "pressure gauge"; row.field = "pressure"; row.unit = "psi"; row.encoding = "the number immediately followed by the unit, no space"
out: 900psi
